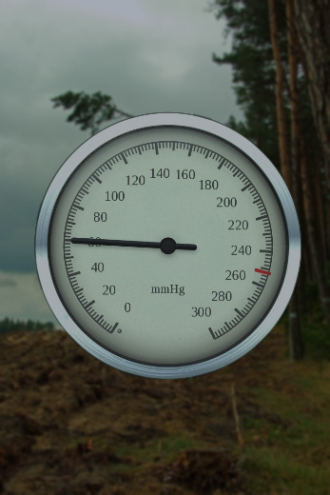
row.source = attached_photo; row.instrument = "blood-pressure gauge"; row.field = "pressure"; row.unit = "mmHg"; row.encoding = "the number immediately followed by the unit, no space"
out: 60mmHg
